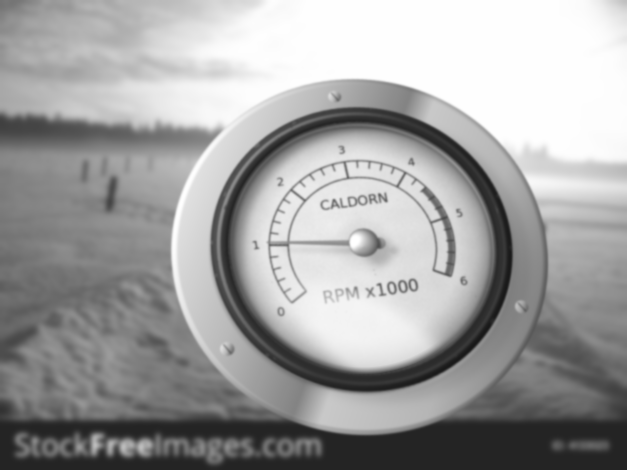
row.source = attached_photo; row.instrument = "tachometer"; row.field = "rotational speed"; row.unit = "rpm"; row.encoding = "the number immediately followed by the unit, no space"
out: 1000rpm
